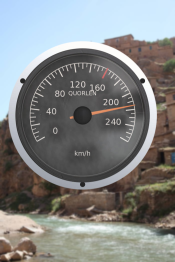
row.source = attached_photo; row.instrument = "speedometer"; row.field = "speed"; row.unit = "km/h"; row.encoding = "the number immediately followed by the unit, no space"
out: 215km/h
